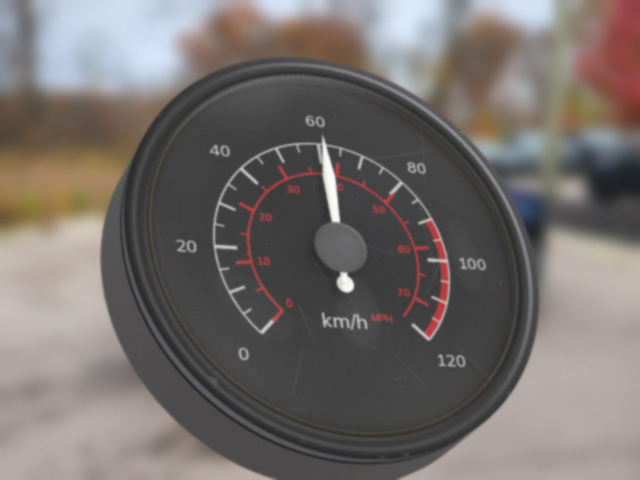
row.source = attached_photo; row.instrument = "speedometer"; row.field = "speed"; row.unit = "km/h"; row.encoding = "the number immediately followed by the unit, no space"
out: 60km/h
